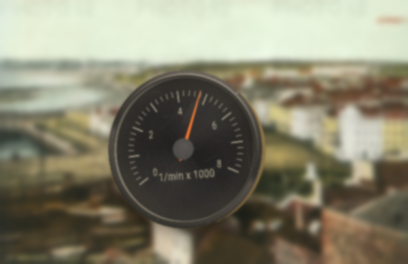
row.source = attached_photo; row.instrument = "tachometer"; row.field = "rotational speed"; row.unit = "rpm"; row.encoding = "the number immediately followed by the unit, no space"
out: 4800rpm
